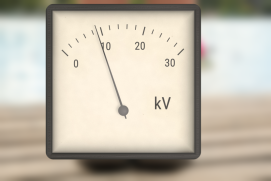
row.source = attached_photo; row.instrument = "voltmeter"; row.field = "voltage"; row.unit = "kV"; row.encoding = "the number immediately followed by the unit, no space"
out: 9kV
